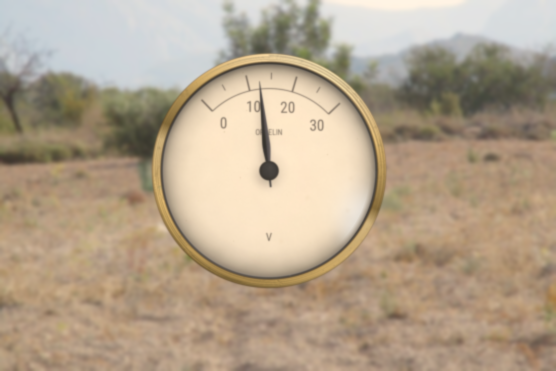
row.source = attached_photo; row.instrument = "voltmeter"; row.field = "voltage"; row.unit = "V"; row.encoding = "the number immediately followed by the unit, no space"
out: 12.5V
